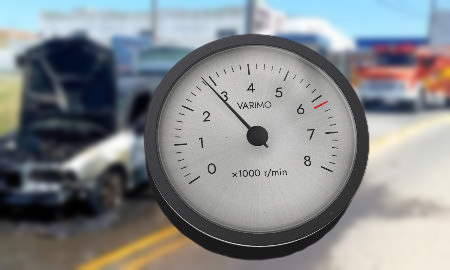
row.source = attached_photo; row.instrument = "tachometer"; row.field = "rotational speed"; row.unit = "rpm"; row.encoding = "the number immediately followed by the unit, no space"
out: 2800rpm
